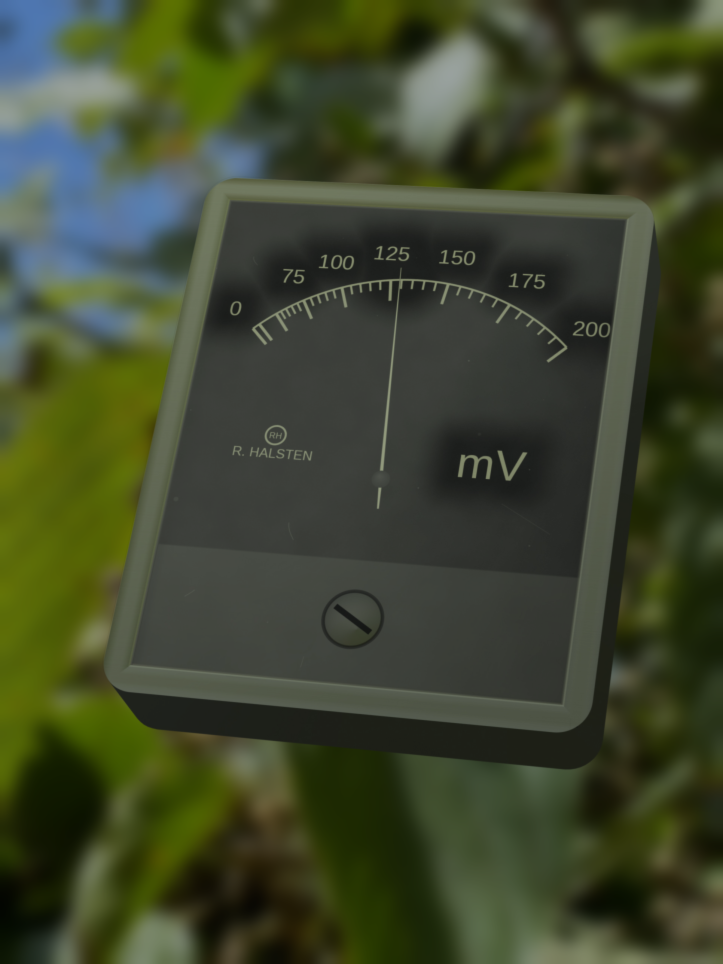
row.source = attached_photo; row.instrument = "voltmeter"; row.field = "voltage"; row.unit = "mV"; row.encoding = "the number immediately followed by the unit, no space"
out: 130mV
